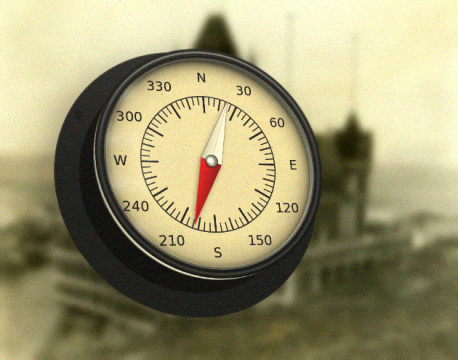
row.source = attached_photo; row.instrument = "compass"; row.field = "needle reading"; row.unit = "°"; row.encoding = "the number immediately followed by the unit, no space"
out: 200°
